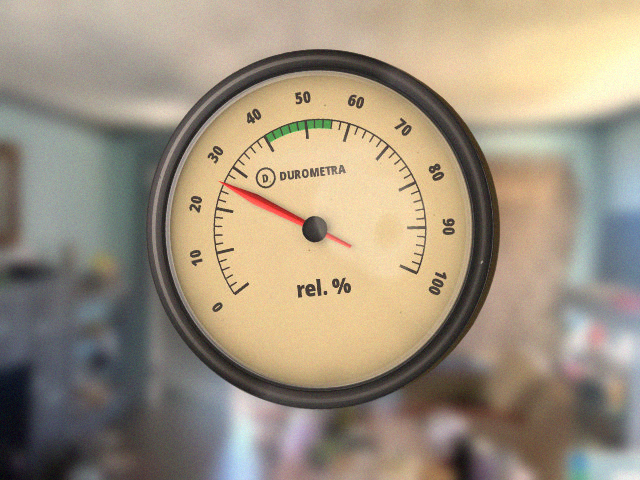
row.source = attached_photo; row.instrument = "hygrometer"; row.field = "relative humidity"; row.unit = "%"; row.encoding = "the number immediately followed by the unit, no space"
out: 26%
